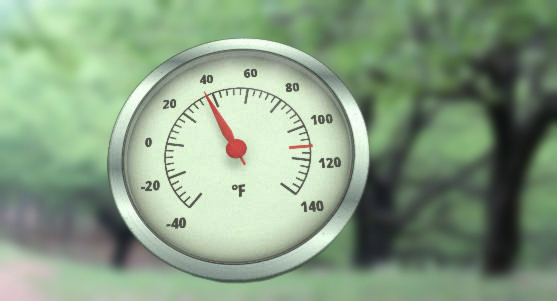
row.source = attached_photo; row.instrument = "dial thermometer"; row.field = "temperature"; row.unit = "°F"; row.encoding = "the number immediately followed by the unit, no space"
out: 36°F
